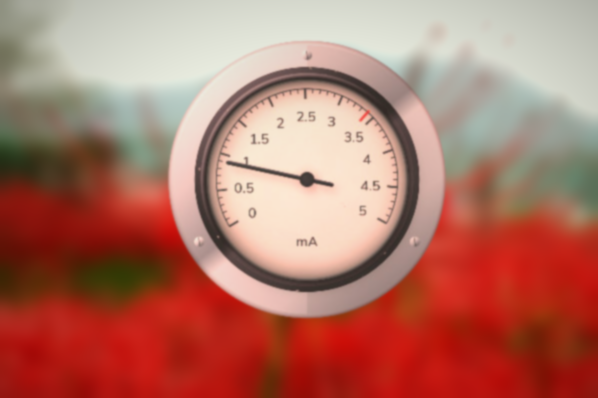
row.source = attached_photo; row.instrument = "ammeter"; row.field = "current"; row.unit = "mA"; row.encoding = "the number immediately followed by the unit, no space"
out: 0.9mA
